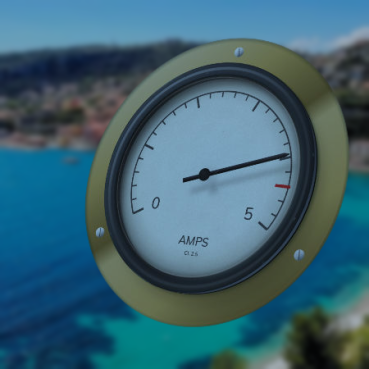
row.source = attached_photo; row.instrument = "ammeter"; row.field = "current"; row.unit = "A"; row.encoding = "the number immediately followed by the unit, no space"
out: 4A
